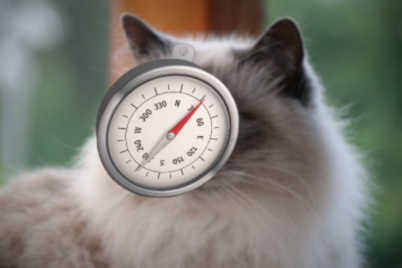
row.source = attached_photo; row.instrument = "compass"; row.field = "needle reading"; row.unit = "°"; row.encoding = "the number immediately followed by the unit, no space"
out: 30°
